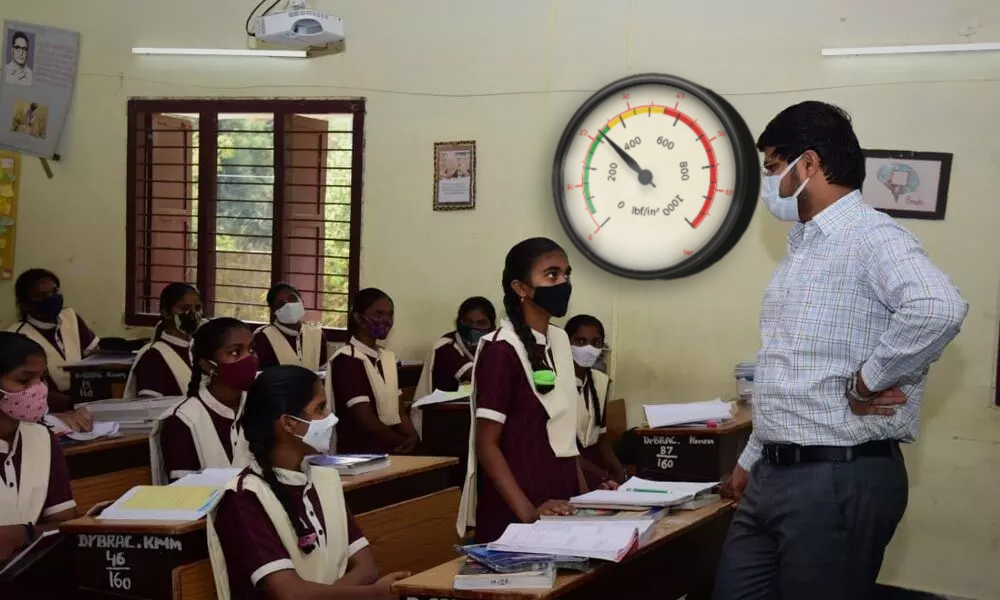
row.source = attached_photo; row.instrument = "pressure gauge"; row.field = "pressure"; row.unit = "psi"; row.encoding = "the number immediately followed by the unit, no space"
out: 325psi
